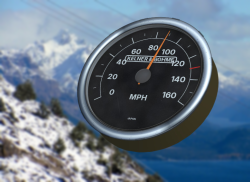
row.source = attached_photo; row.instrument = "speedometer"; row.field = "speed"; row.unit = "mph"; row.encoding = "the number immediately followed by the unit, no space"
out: 90mph
